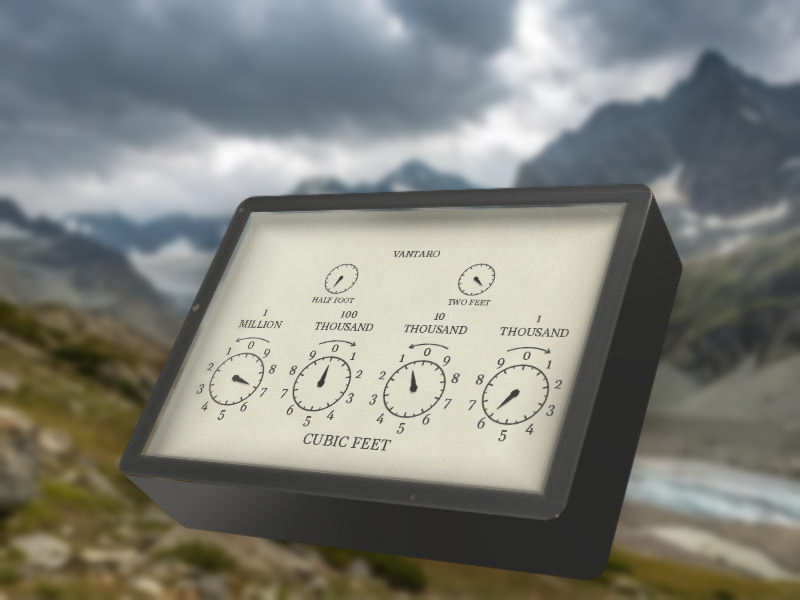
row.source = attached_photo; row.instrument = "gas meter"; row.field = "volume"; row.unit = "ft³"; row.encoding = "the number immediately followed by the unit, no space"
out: 700600ft³
